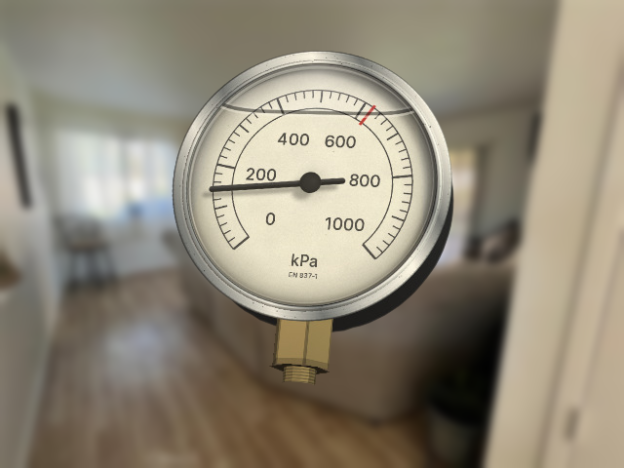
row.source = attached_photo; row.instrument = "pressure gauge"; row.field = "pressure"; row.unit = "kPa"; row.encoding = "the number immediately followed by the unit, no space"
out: 140kPa
